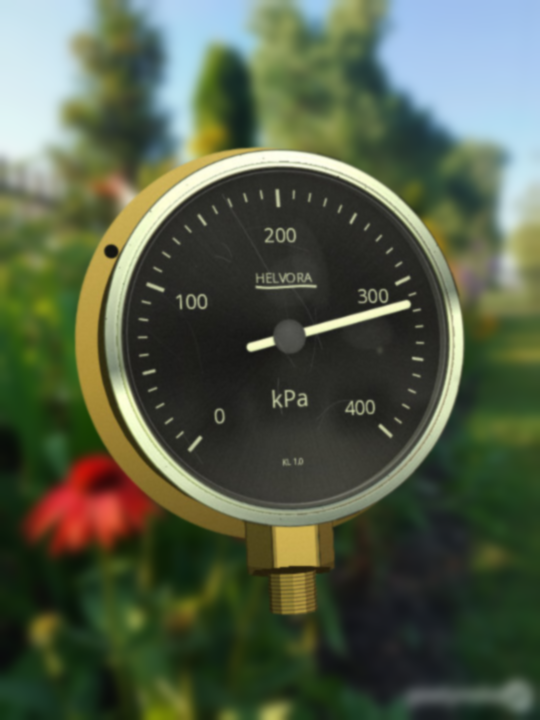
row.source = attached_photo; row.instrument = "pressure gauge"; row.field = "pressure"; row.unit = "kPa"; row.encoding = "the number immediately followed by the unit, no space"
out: 315kPa
